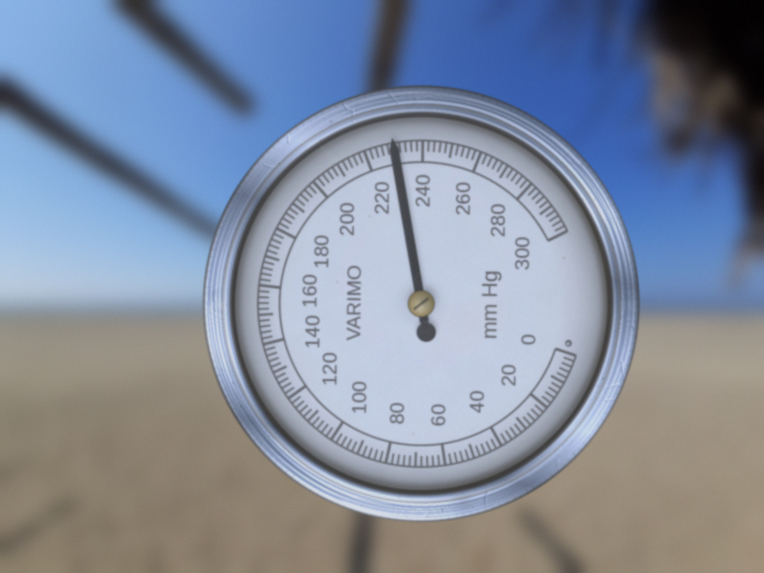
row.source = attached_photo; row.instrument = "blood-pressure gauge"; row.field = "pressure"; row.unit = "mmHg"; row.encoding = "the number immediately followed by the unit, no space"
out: 230mmHg
